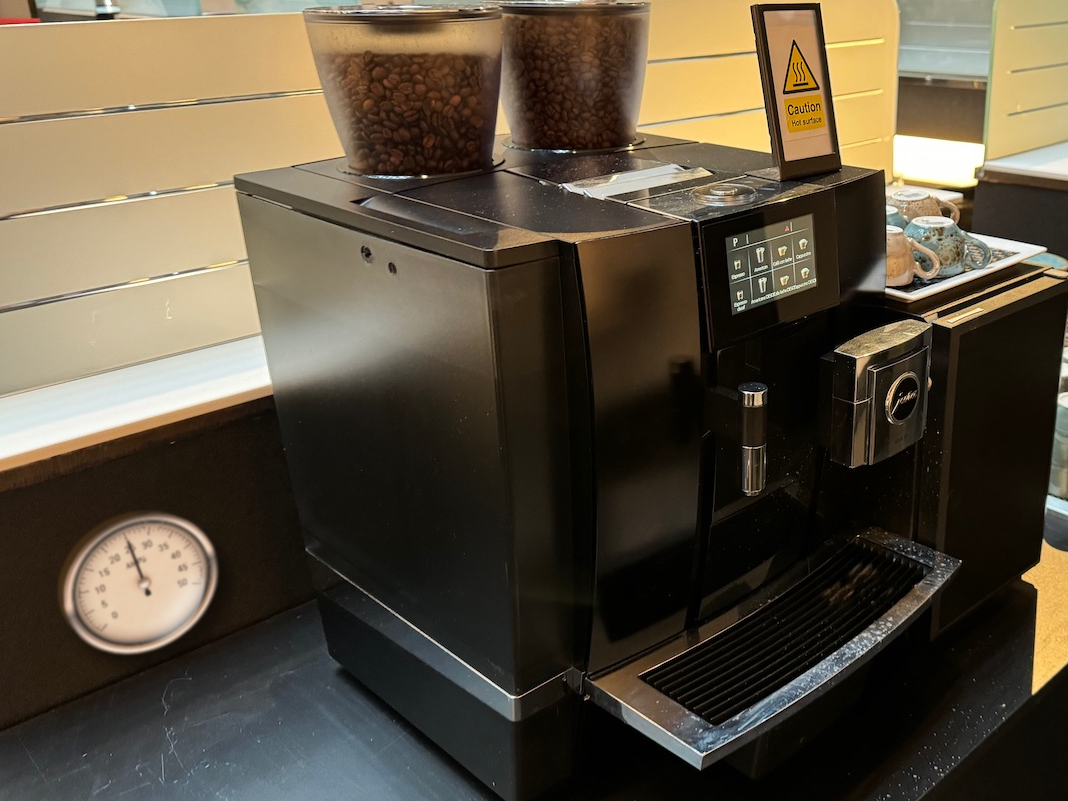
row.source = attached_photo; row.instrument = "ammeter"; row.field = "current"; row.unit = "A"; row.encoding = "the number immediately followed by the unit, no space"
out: 25A
